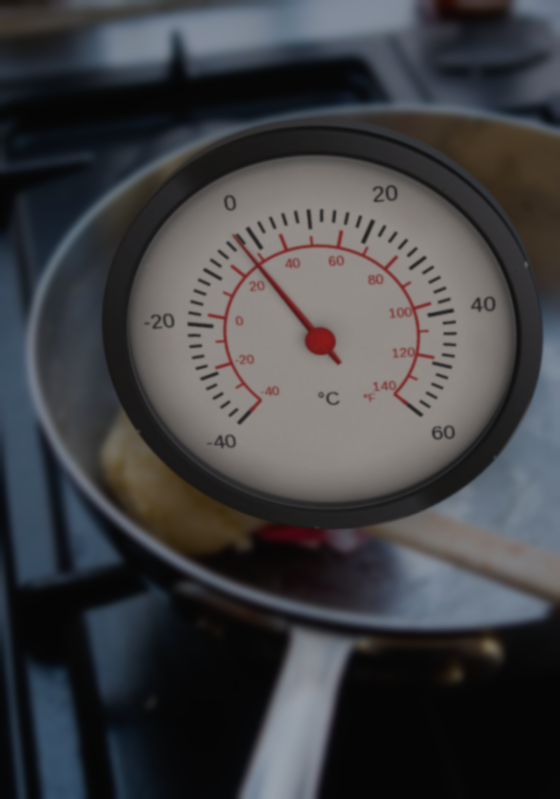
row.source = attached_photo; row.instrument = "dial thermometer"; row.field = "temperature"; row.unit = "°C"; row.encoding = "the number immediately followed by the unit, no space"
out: -2°C
